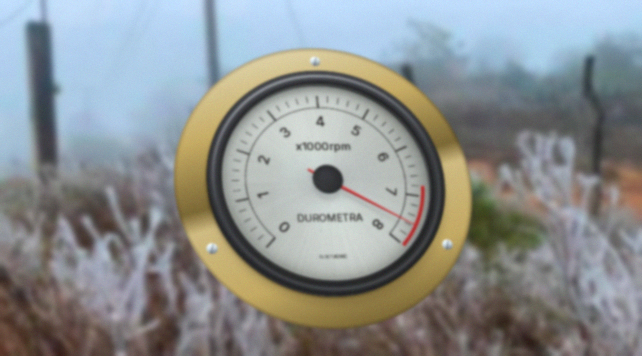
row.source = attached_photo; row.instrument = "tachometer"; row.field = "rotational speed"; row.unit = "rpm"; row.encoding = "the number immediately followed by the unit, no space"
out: 7600rpm
